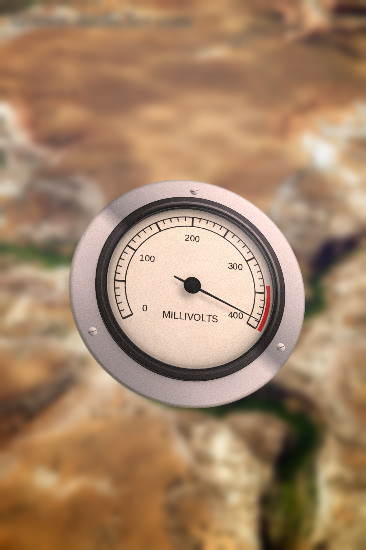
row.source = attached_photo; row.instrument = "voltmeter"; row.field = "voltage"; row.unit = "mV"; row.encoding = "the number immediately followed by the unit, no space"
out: 390mV
